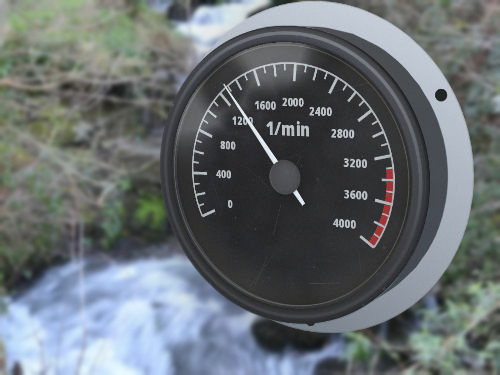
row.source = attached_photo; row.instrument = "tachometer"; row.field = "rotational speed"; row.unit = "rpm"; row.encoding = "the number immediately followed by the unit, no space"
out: 1300rpm
